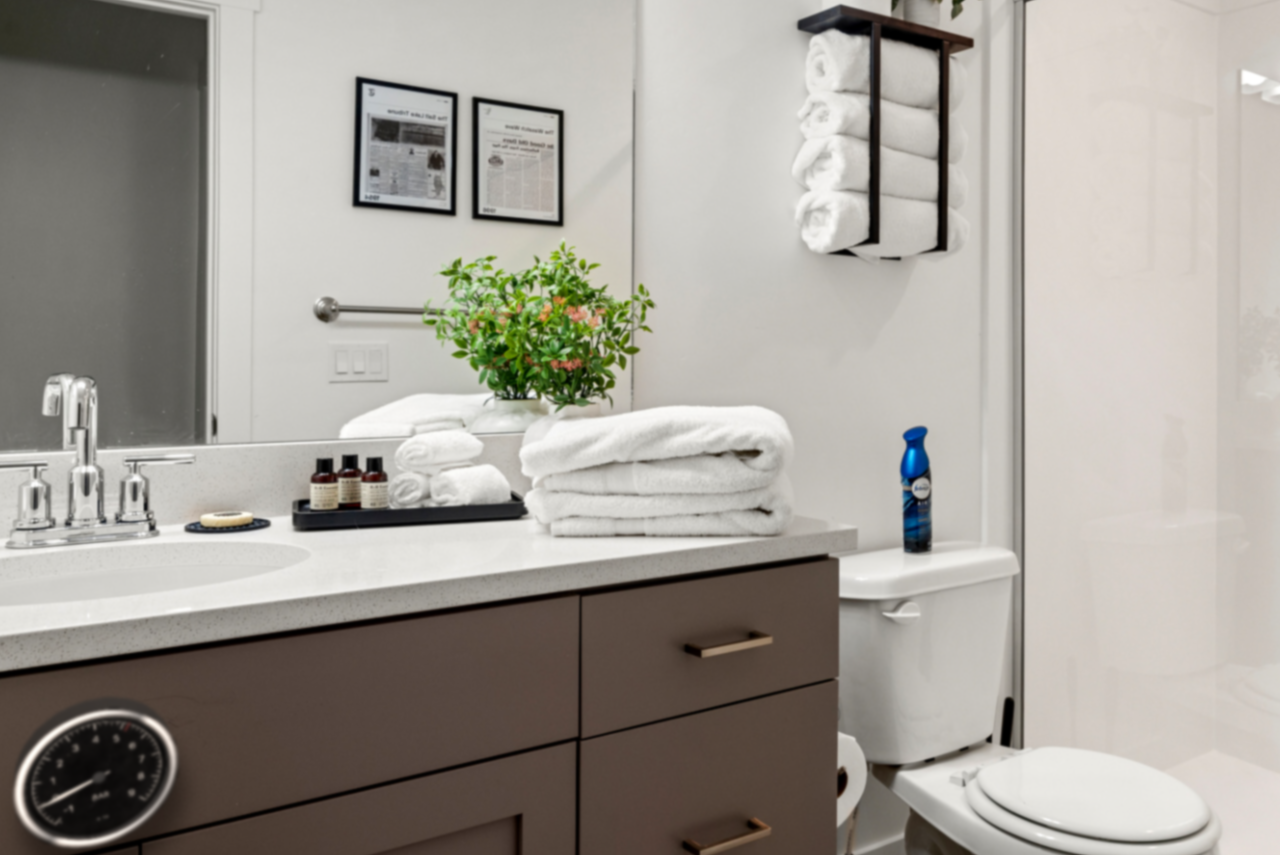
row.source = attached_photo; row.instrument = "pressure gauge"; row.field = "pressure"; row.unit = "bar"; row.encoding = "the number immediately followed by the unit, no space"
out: 0bar
